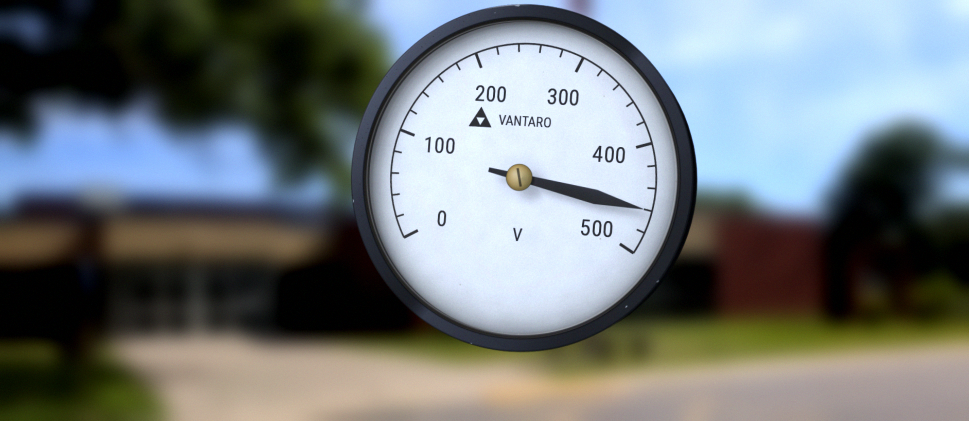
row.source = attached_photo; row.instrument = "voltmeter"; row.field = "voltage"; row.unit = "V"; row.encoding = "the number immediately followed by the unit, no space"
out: 460V
